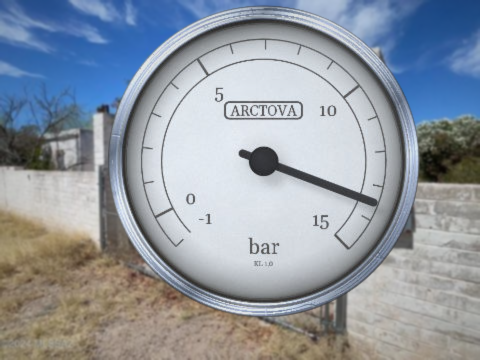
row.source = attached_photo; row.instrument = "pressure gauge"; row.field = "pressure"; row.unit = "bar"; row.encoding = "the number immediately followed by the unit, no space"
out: 13.5bar
